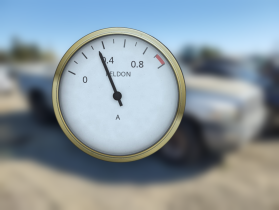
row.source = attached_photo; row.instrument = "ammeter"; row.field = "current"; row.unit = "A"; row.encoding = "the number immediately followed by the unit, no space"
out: 0.35A
